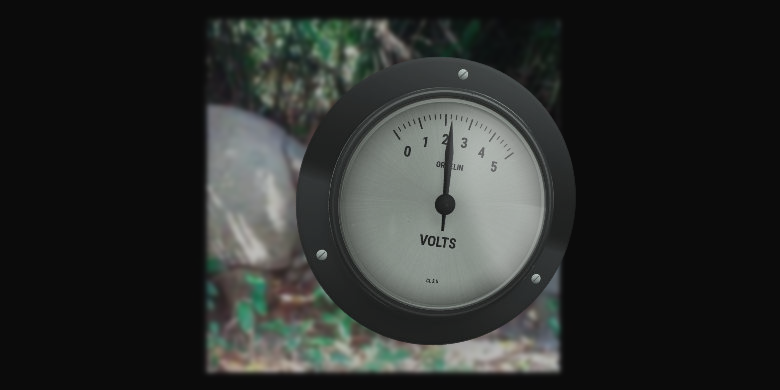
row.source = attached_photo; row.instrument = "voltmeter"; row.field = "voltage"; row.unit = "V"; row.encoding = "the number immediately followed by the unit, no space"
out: 2.2V
